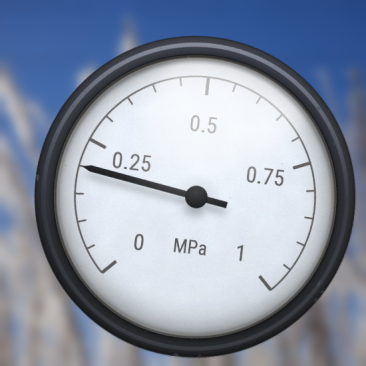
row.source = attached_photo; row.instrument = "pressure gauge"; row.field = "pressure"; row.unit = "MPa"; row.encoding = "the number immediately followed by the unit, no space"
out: 0.2MPa
